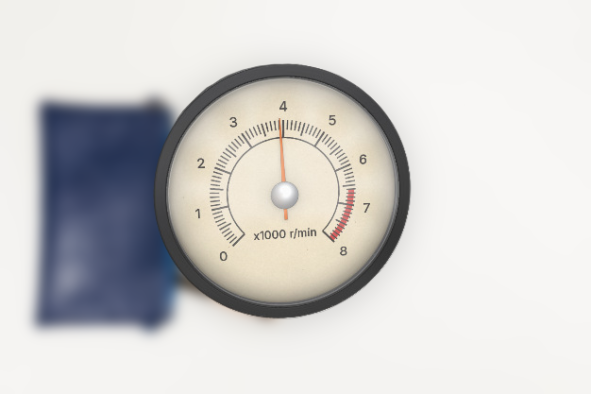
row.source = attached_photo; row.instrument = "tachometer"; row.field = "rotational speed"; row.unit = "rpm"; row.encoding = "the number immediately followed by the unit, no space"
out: 3900rpm
